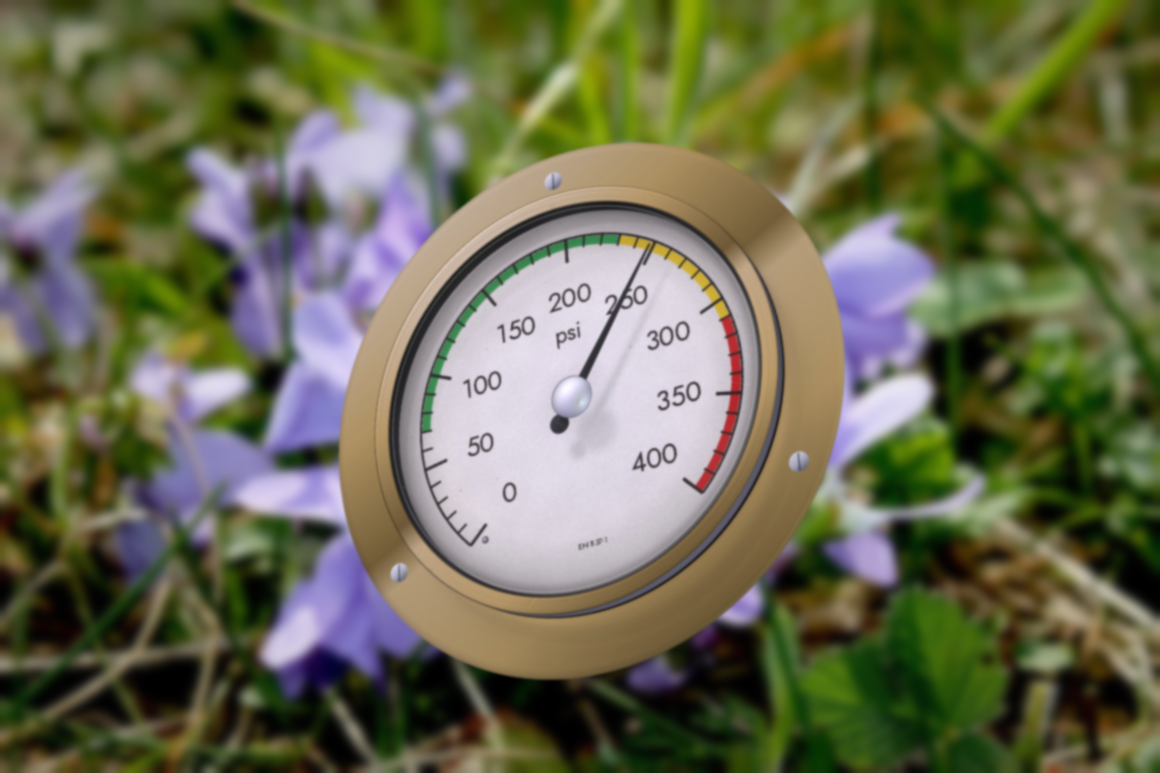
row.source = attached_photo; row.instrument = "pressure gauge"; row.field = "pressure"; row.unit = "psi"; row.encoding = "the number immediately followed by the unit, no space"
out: 250psi
